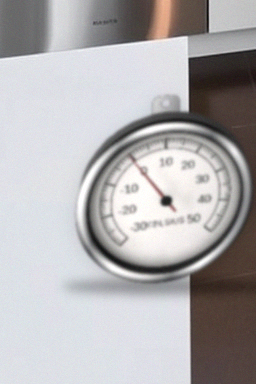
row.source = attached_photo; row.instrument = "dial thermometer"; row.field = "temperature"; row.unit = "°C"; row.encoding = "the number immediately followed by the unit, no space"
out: 0°C
